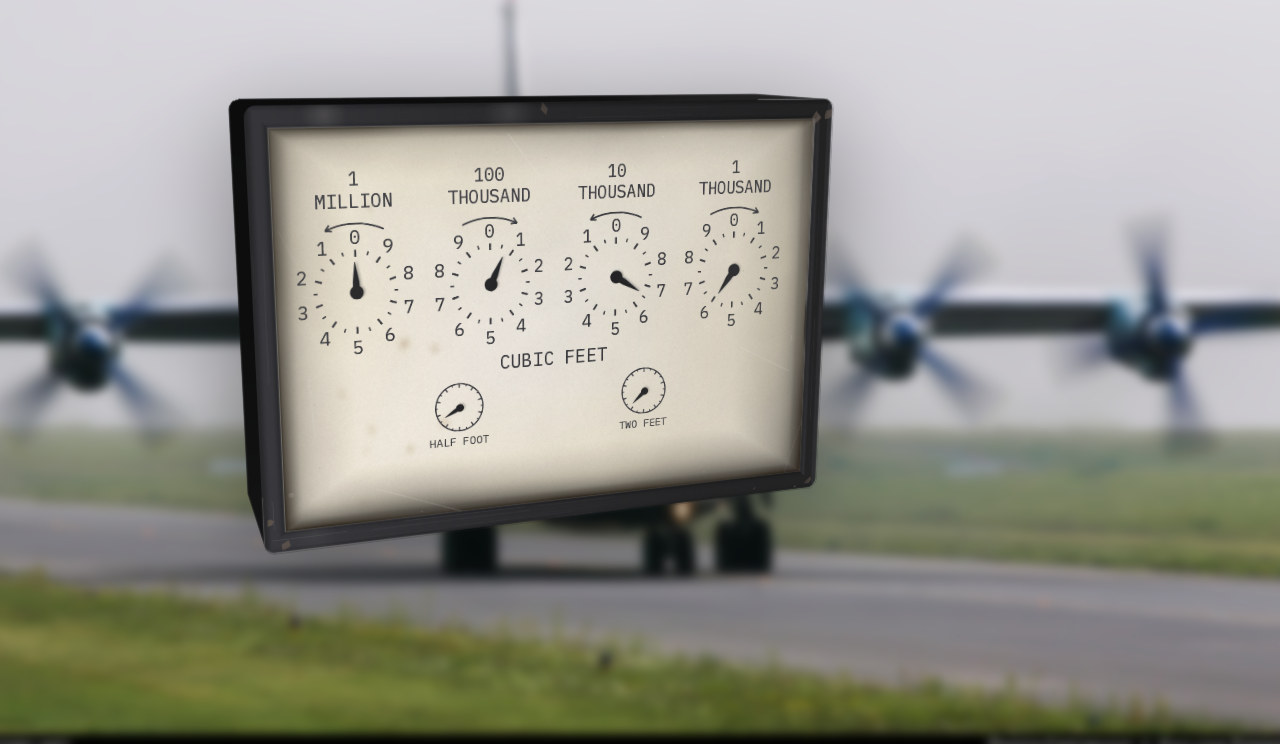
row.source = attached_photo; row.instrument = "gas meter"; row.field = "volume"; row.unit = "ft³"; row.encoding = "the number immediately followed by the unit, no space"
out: 6600ft³
